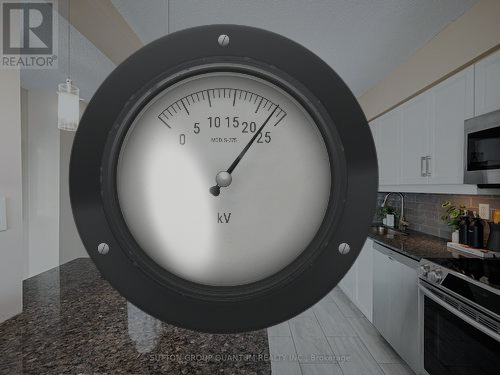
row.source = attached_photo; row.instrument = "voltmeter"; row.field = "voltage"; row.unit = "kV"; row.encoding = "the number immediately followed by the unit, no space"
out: 23kV
